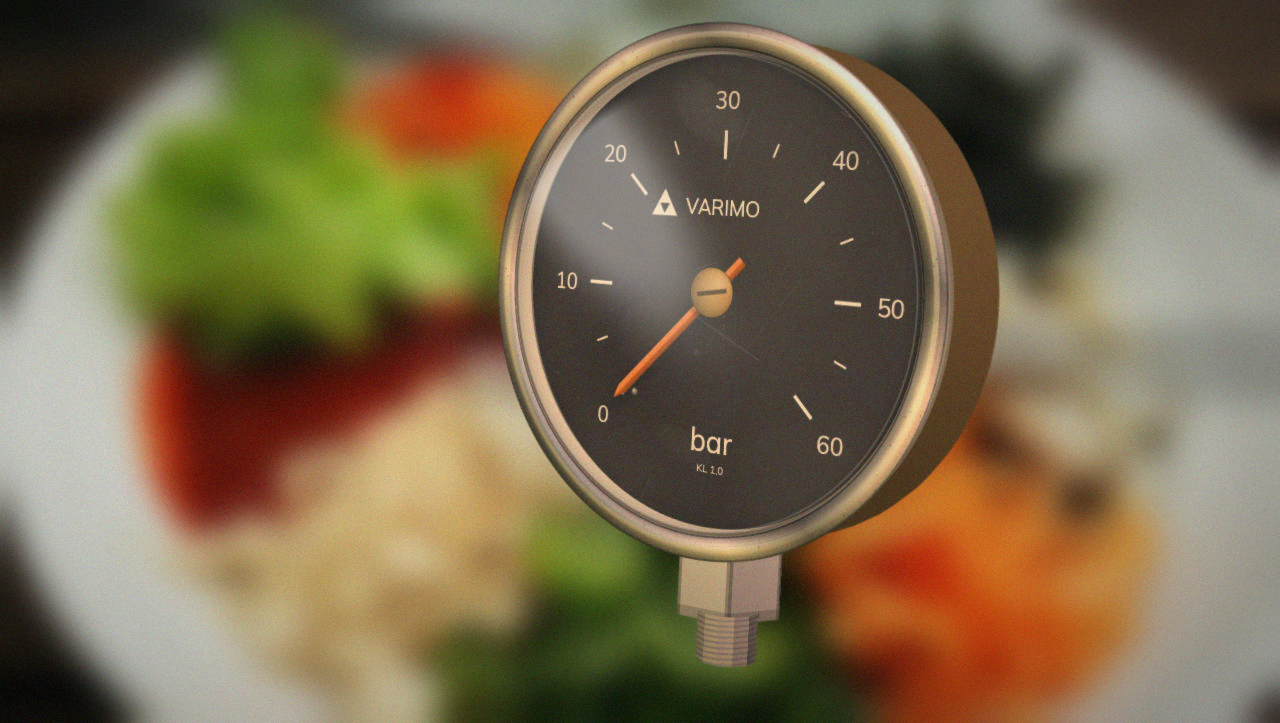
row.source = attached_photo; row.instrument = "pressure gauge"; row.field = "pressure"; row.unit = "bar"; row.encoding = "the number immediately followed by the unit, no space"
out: 0bar
